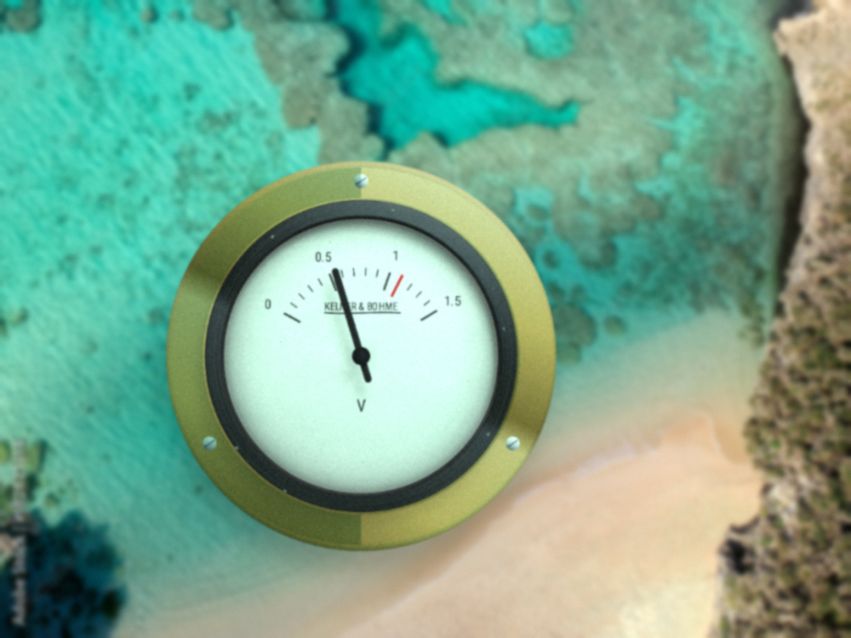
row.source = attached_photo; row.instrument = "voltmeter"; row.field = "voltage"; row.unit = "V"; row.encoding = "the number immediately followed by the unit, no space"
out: 0.55V
